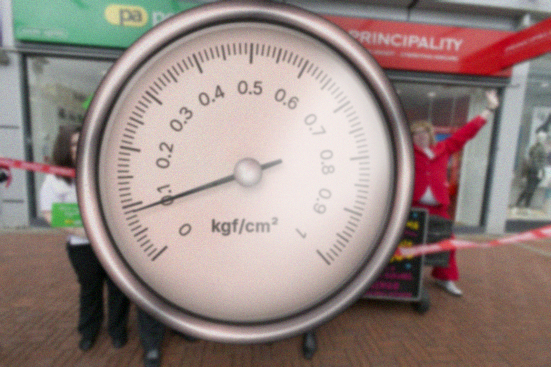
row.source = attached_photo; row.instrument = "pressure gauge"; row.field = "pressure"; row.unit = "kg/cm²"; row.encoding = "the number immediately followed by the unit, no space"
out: 0.09kg/cm²
